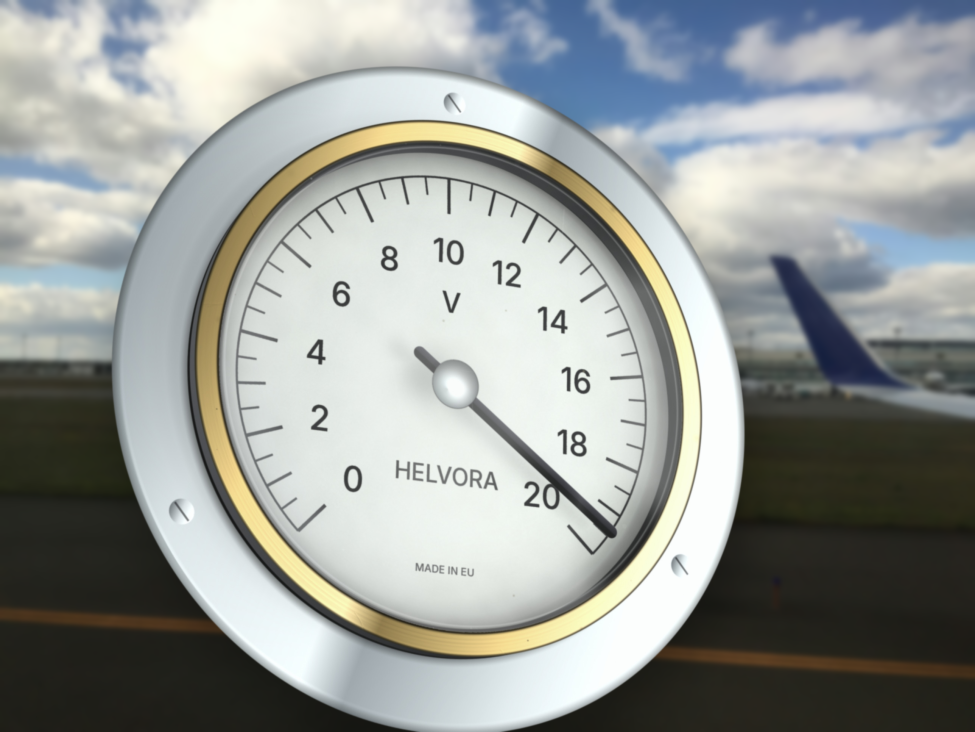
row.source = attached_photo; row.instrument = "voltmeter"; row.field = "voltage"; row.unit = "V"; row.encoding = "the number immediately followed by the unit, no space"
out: 19.5V
